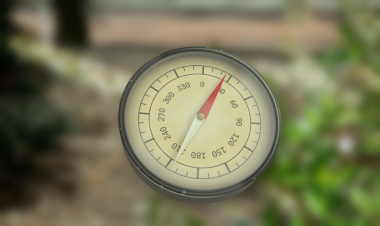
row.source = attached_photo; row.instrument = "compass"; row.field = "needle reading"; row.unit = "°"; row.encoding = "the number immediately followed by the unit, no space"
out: 25°
